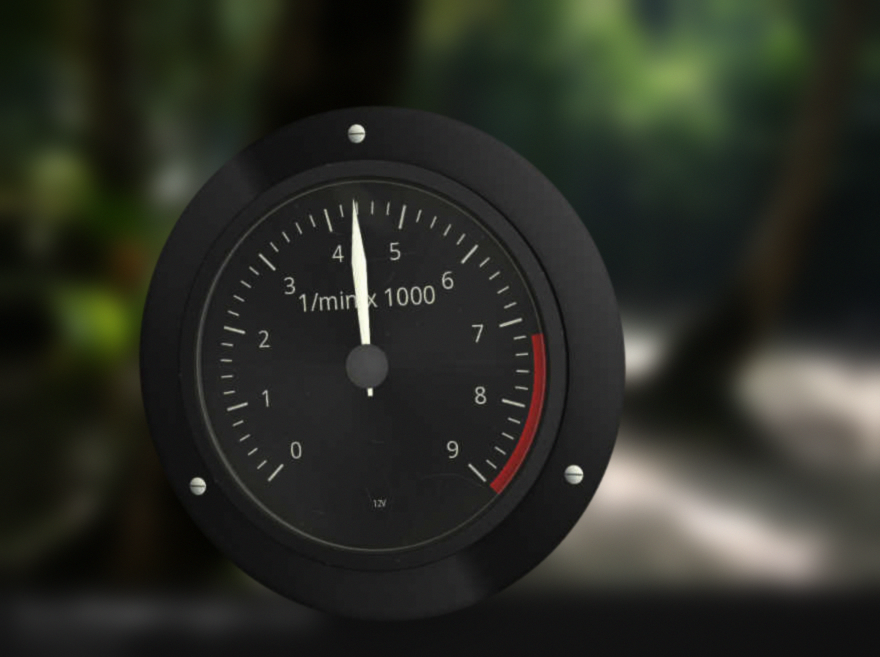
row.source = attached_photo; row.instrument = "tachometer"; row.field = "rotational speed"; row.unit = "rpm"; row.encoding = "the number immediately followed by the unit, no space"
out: 4400rpm
